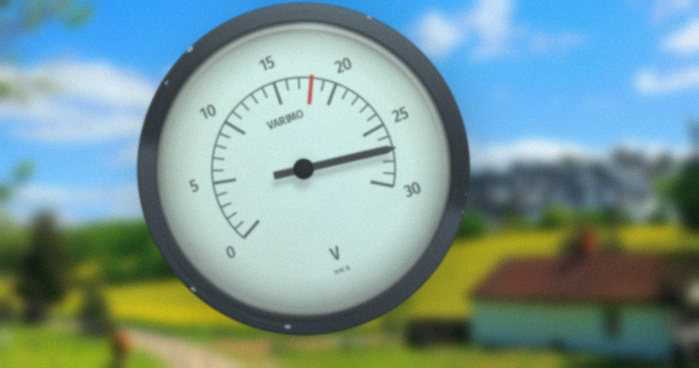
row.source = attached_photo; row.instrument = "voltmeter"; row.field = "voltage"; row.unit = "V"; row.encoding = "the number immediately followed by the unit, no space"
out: 27V
